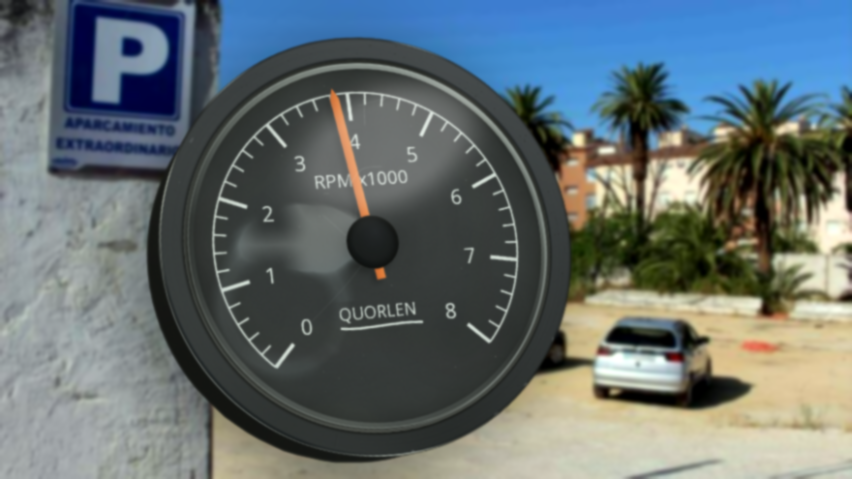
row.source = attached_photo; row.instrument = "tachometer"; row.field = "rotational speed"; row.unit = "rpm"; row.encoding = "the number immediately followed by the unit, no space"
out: 3800rpm
